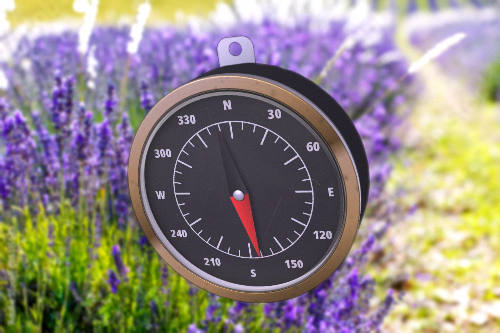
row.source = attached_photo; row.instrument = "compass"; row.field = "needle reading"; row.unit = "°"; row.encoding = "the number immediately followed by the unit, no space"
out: 170°
